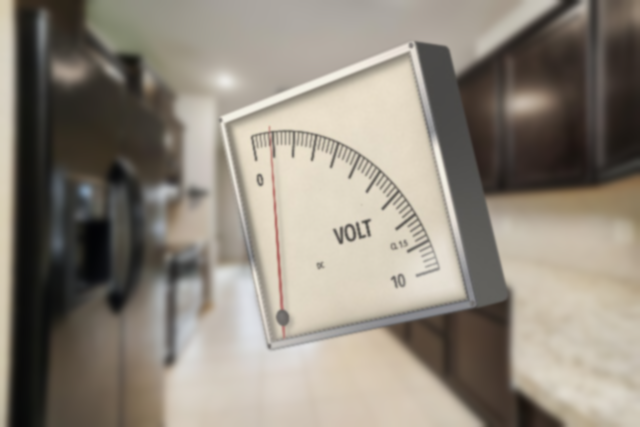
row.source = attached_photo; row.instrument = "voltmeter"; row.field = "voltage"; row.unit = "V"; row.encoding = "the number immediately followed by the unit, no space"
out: 1V
